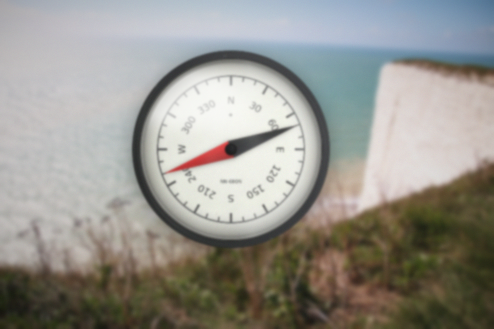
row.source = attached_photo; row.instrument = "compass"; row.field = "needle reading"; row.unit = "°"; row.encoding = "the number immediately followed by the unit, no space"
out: 250°
